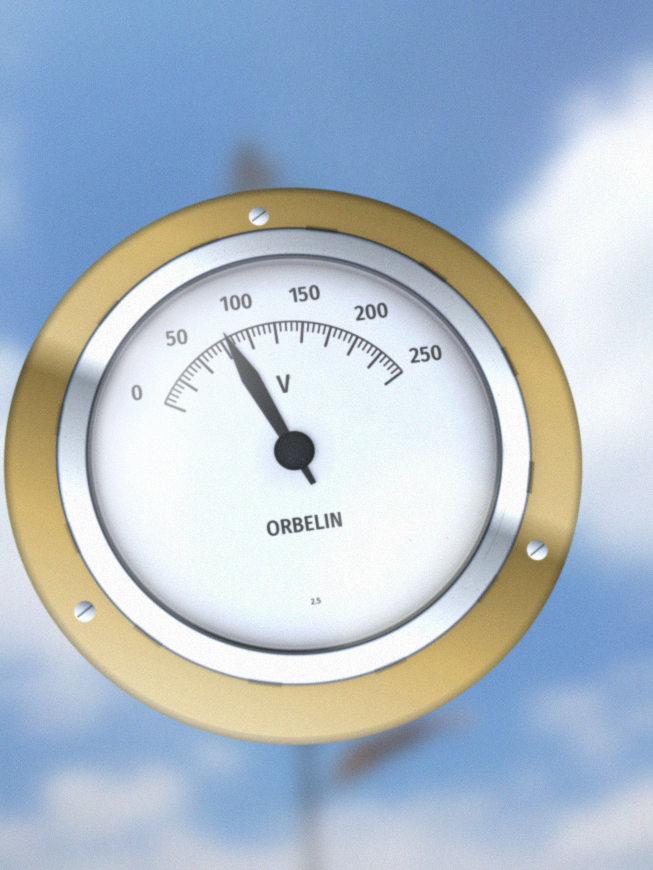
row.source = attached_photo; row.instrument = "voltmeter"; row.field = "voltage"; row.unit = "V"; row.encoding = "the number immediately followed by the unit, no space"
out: 80V
